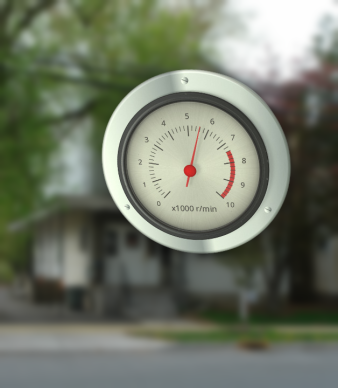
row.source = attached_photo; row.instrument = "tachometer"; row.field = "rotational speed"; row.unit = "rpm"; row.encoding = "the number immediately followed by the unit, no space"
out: 5600rpm
